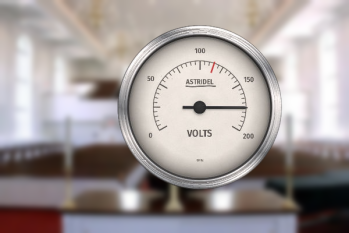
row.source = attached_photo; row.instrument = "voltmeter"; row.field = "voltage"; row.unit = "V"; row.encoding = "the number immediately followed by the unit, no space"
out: 175V
